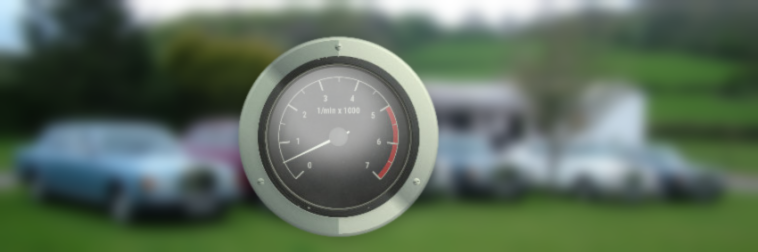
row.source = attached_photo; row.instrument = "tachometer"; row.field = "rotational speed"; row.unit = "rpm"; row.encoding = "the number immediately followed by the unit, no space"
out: 500rpm
